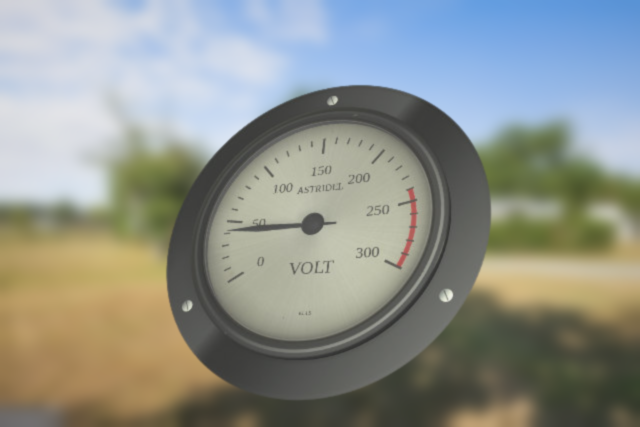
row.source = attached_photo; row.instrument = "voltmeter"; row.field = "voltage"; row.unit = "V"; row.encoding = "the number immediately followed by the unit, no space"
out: 40V
